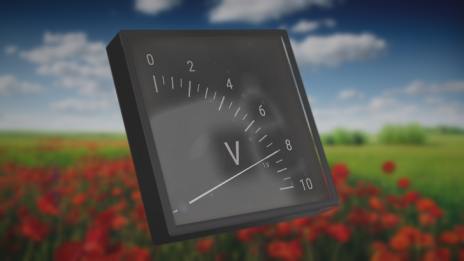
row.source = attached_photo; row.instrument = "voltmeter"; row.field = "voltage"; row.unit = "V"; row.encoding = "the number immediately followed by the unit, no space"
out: 8V
